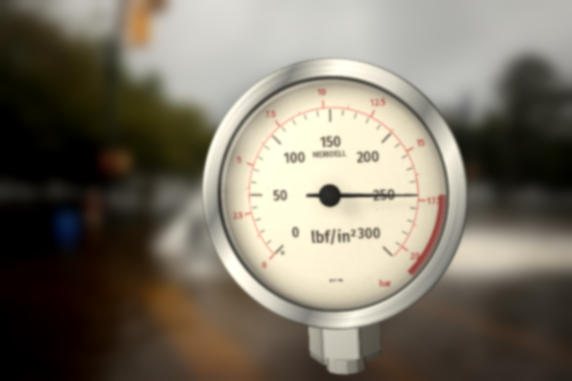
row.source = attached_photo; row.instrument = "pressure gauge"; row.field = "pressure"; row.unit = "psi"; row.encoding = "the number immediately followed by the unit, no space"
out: 250psi
